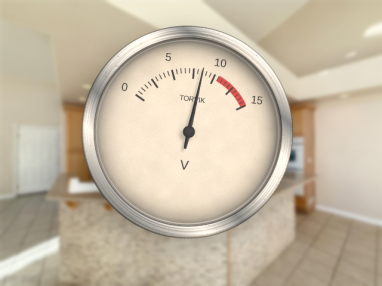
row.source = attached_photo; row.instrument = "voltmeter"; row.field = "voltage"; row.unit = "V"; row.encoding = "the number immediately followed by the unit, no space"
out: 8.5V
